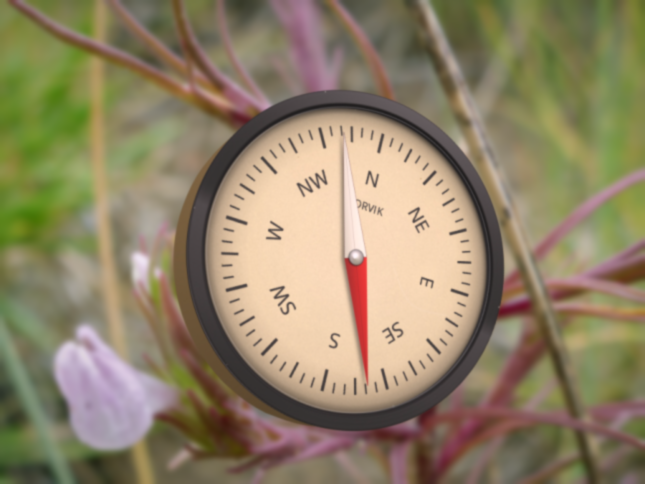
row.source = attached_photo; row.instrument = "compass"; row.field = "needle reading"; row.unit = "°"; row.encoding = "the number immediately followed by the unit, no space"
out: 160°
